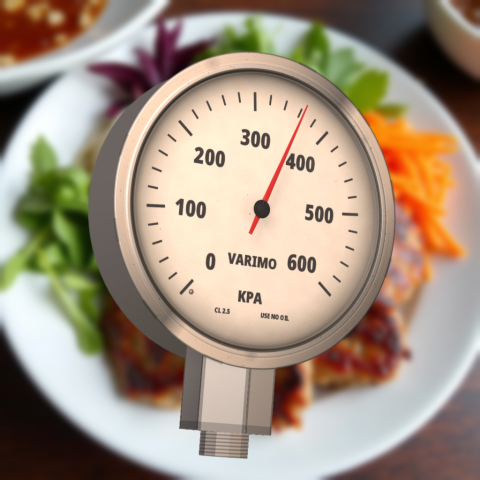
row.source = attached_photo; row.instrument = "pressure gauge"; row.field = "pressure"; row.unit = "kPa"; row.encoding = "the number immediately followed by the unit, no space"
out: 360kPa
